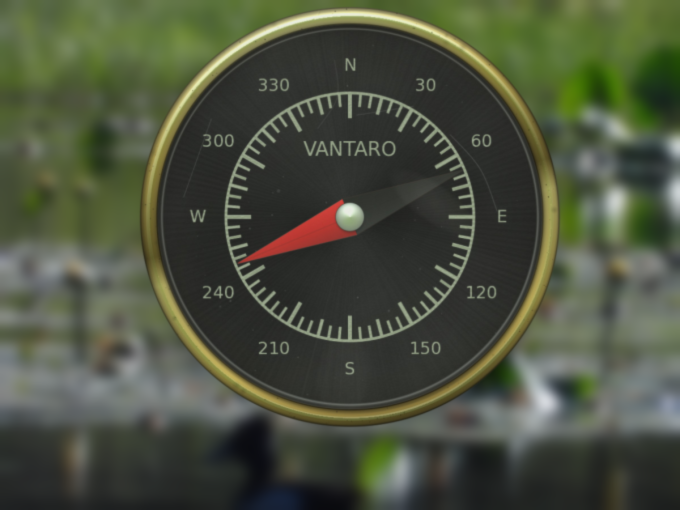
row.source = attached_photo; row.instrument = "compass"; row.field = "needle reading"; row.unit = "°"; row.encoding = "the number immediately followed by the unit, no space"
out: 247.5°
